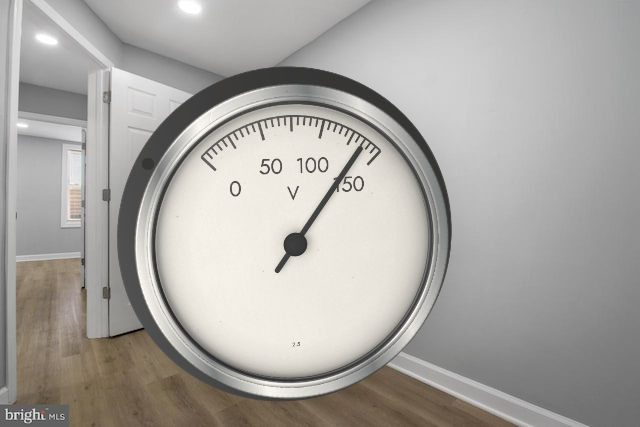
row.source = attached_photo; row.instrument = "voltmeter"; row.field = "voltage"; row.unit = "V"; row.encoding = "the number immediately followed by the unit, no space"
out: 135V
